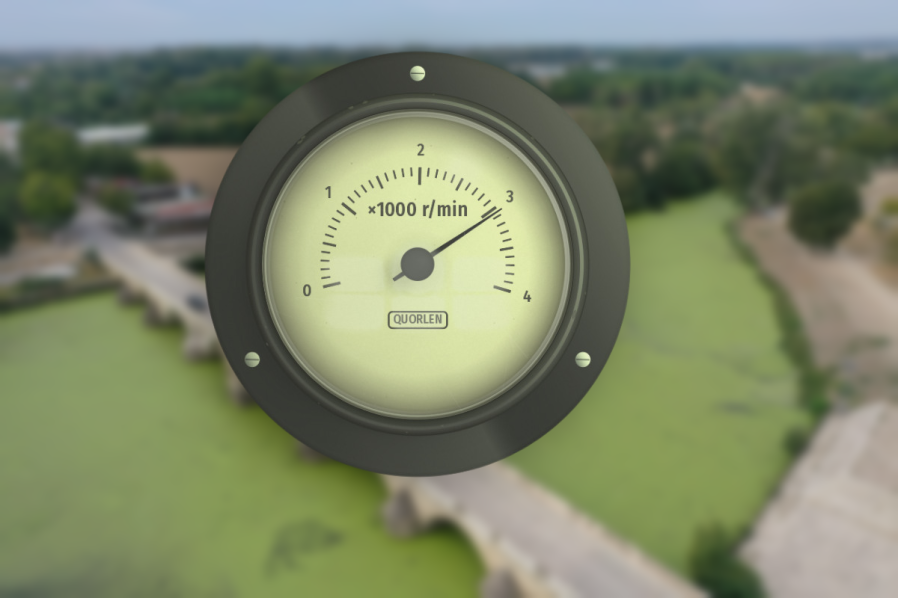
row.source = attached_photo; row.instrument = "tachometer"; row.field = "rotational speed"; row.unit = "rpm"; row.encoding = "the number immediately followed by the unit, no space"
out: 3050rpm
